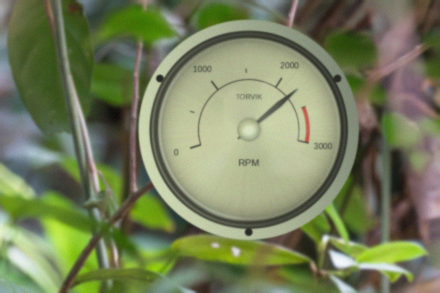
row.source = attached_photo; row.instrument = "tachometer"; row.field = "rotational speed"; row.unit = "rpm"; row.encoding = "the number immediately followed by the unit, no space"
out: 2250rpm
